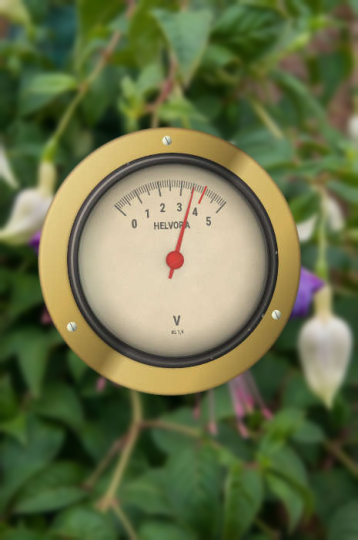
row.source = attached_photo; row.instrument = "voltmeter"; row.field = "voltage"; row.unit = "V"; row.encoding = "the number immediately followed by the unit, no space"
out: 3.5V
